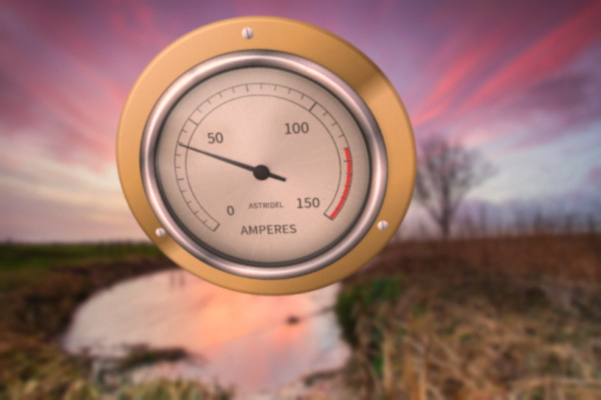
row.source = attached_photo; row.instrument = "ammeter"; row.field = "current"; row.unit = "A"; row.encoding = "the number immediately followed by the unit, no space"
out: 40A
